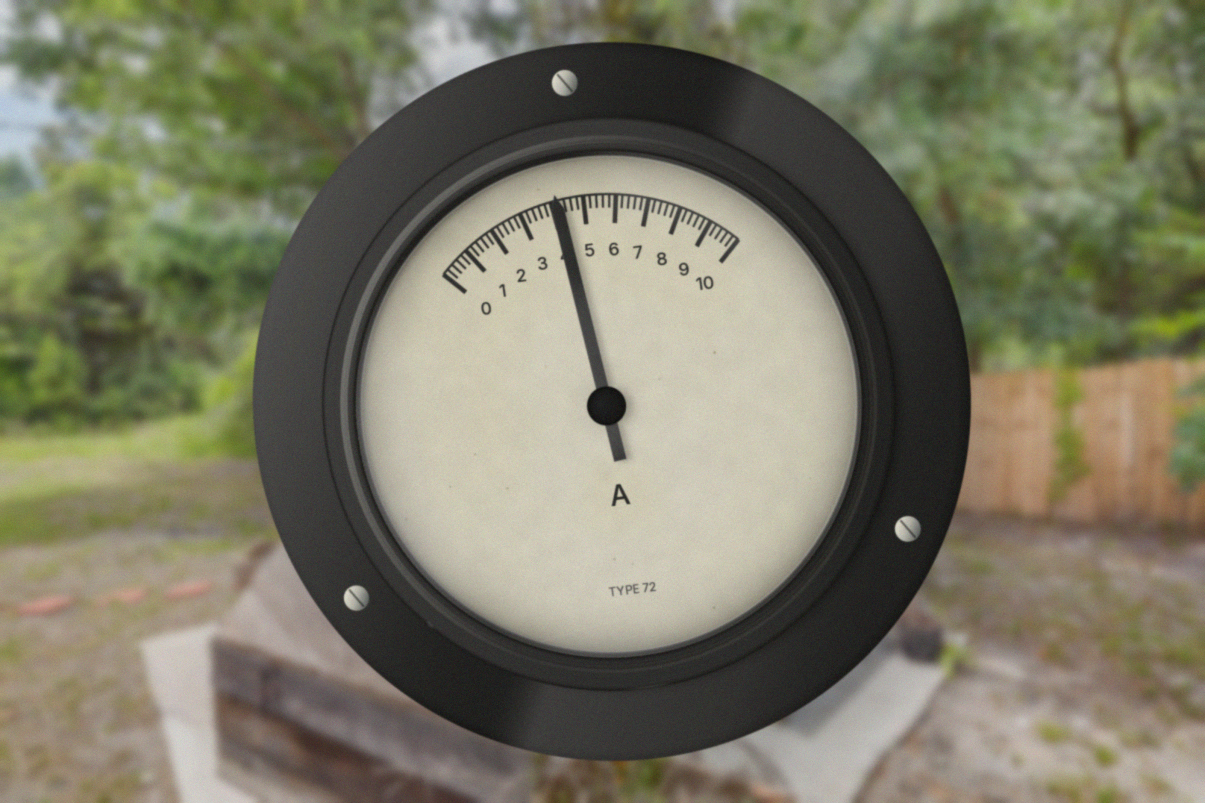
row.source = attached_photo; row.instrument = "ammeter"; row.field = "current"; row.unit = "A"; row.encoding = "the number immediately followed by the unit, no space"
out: 4.2A
